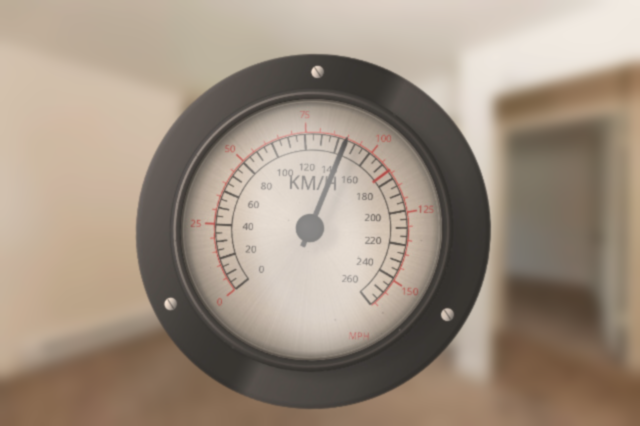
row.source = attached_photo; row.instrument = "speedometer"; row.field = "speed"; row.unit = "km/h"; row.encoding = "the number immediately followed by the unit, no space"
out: 145km/h
